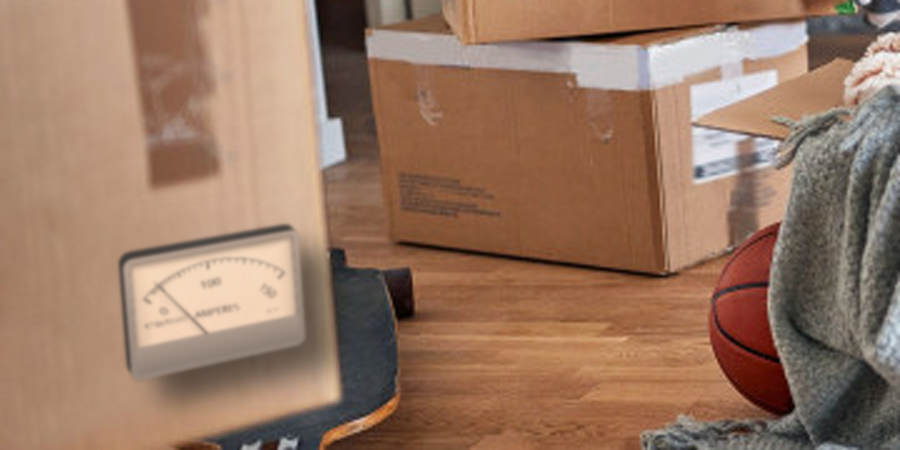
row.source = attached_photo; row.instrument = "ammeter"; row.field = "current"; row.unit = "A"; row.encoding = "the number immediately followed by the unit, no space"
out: 50A
